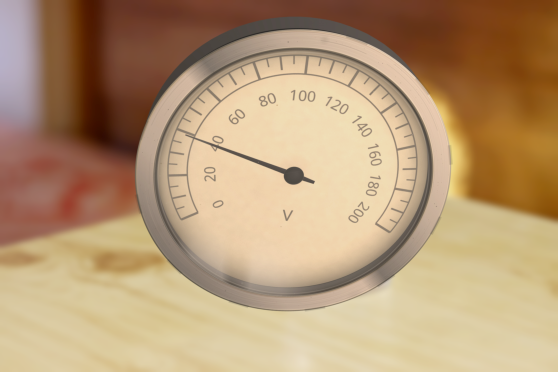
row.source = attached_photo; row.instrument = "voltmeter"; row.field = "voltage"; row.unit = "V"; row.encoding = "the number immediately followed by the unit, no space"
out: 40V
